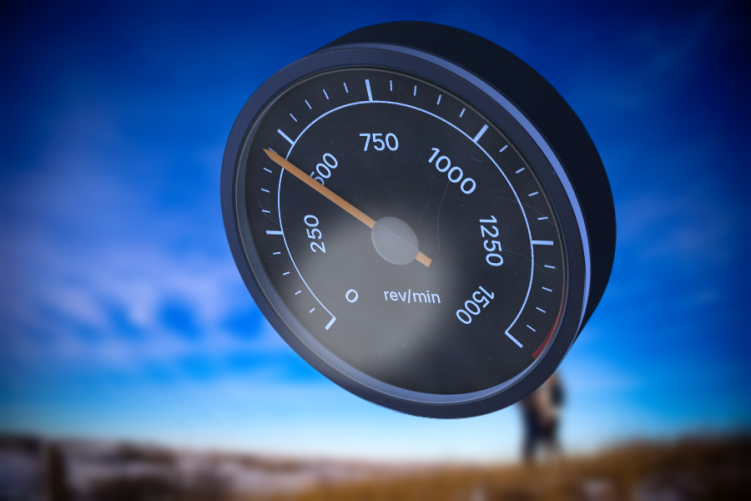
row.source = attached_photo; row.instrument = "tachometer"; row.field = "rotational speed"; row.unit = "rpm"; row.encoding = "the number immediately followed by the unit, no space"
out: 450rpm
